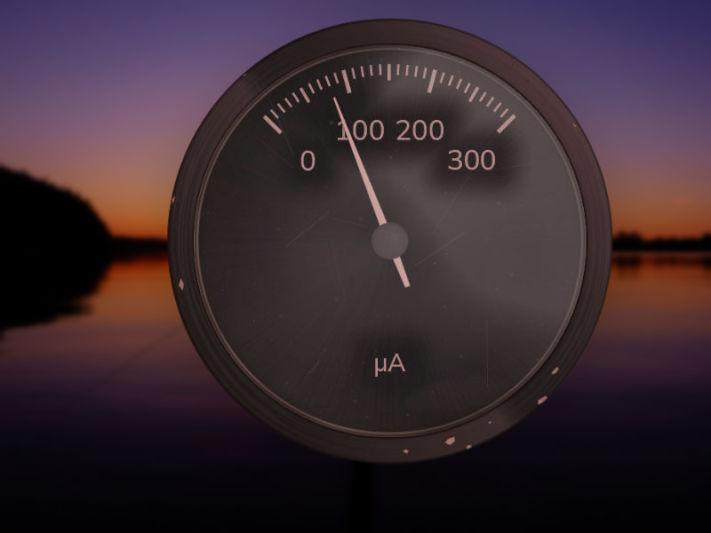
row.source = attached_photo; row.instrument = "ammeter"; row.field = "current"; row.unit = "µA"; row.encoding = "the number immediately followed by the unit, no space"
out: 80µA
